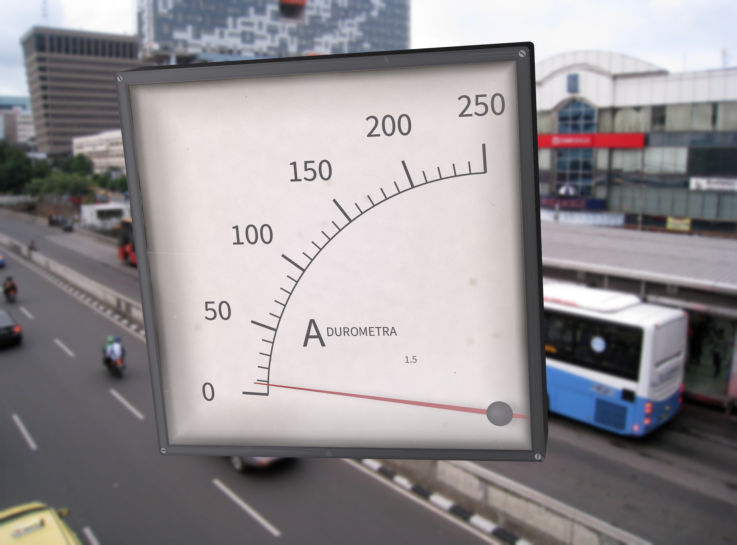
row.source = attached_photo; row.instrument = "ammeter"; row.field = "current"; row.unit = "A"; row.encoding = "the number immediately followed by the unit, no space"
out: 10A
